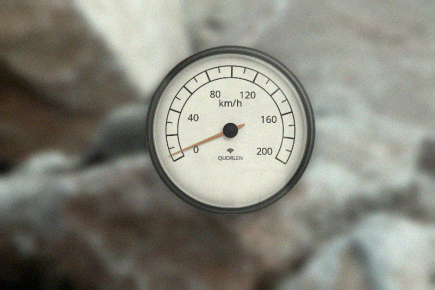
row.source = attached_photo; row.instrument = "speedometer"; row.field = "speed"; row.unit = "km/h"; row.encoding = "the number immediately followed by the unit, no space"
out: 5km/h
